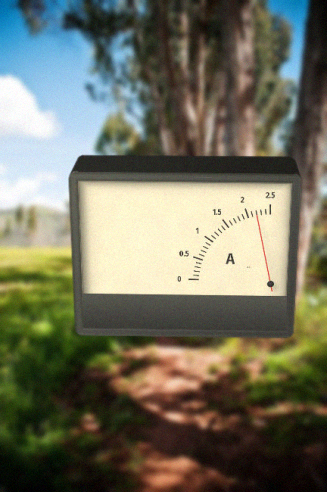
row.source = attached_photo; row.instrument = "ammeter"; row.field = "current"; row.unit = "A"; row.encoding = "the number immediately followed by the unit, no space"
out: 2.2A
